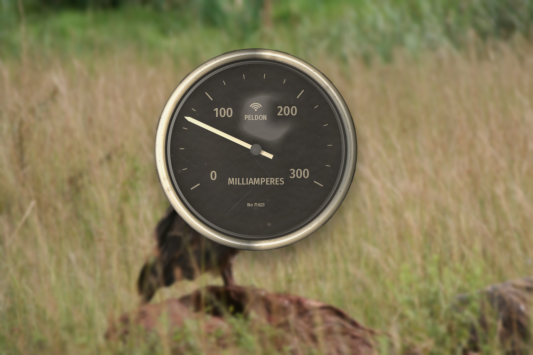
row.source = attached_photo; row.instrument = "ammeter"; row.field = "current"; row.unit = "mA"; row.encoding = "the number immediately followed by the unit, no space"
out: 70mA
